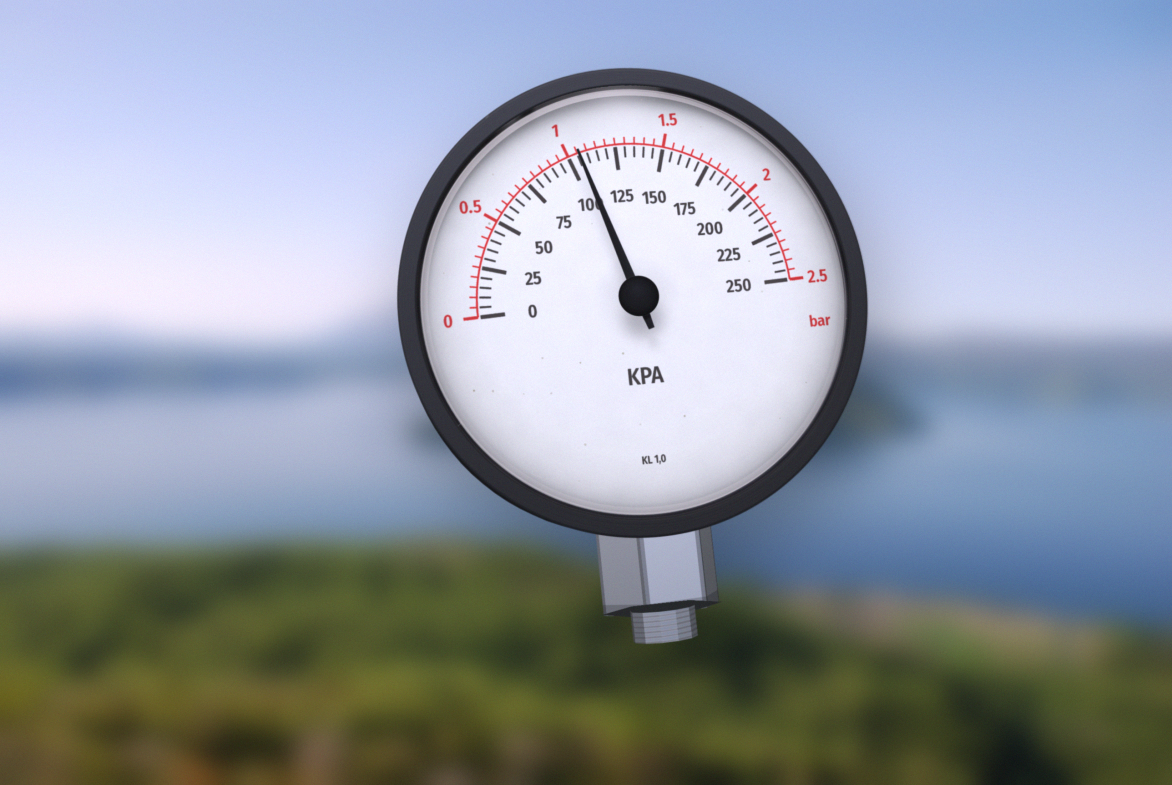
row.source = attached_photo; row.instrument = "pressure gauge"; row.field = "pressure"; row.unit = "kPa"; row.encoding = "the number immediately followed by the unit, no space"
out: 105kPa
